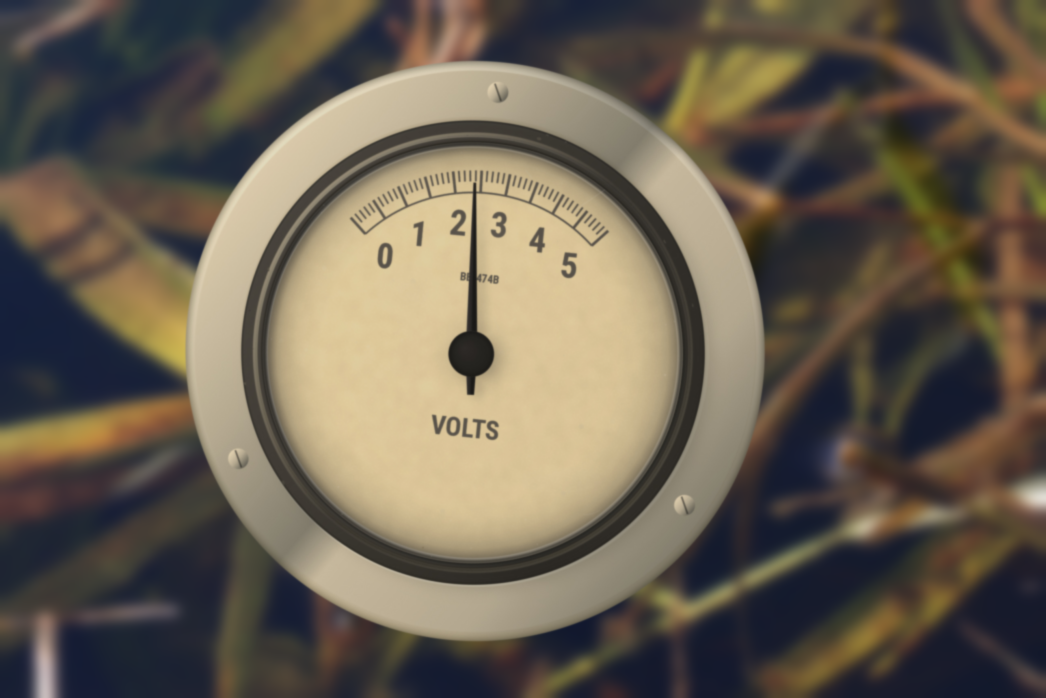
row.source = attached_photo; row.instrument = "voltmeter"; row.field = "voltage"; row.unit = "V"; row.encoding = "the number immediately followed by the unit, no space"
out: 2.4V
